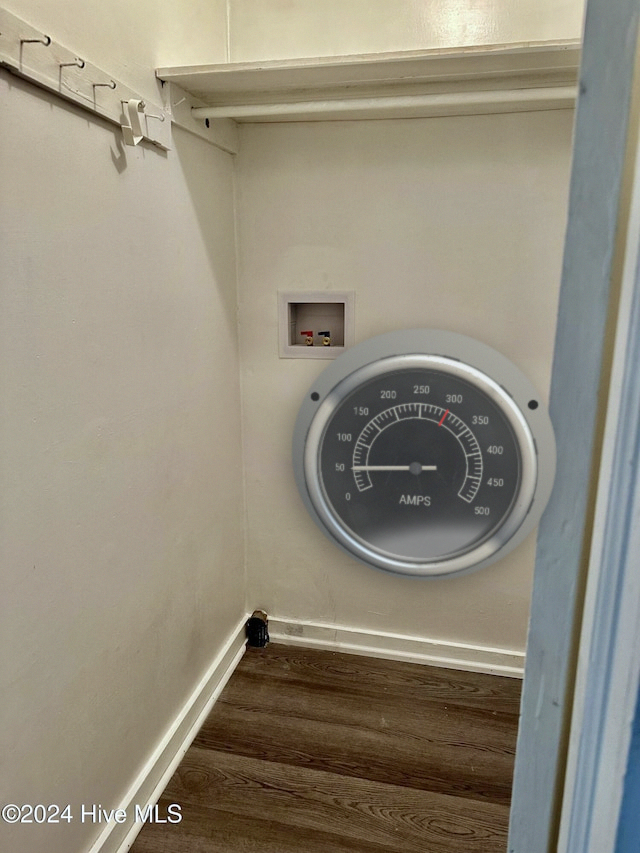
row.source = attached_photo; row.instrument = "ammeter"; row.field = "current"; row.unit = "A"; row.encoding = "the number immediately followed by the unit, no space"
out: 50A
